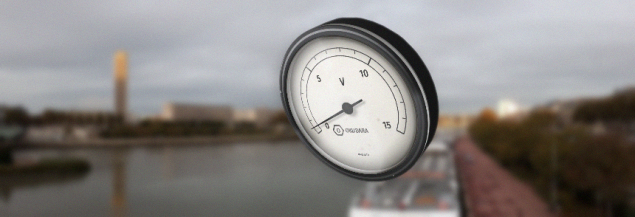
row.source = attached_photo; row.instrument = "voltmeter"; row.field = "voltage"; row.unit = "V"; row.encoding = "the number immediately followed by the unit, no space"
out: 0.5V
